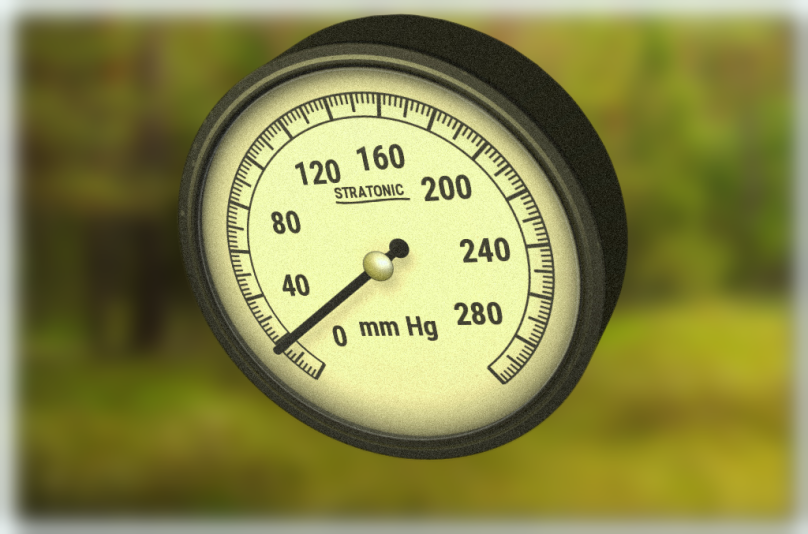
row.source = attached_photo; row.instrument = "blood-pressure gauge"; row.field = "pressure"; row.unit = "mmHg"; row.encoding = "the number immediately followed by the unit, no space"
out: 18mmHg
